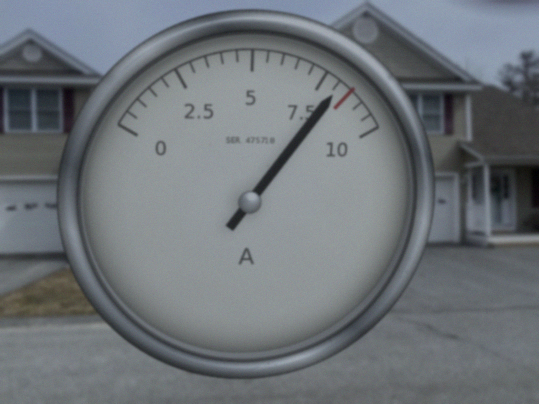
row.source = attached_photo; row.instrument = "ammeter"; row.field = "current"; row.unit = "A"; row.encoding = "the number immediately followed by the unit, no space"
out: 8A
